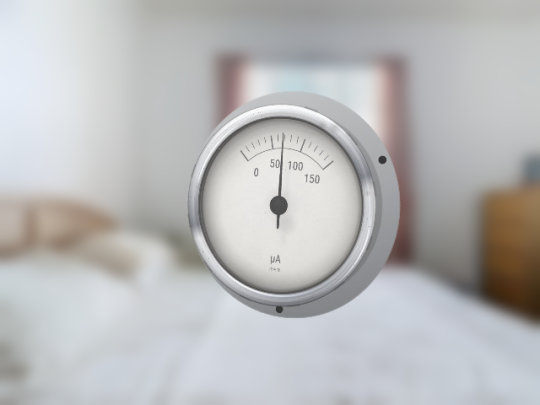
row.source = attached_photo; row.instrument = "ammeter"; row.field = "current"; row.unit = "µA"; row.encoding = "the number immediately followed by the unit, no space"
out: 70µA
